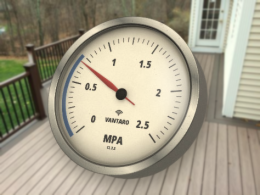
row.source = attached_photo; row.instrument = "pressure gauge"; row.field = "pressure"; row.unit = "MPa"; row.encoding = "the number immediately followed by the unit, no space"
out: 0.7MPa
